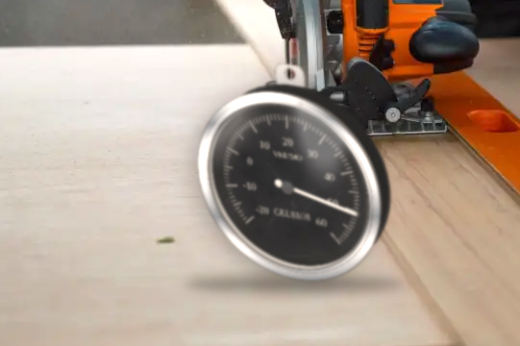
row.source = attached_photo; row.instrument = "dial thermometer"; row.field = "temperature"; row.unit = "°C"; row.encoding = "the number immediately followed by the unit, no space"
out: 50°C
